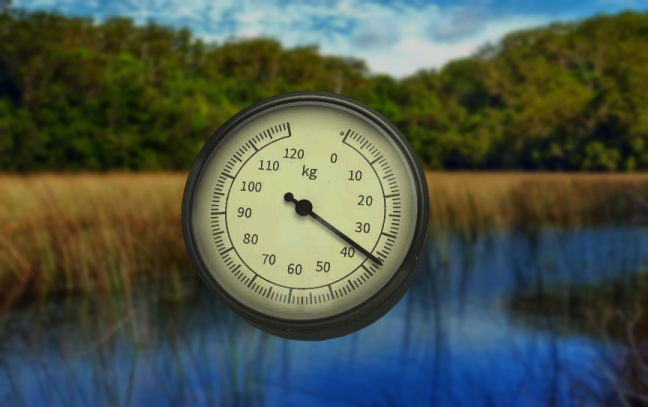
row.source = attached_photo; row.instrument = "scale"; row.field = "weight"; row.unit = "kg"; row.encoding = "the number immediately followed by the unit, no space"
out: 37kg
